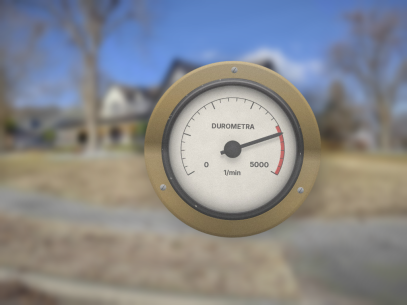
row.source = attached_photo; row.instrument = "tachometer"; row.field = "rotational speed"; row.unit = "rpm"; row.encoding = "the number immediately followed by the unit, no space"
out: 4000rpm
